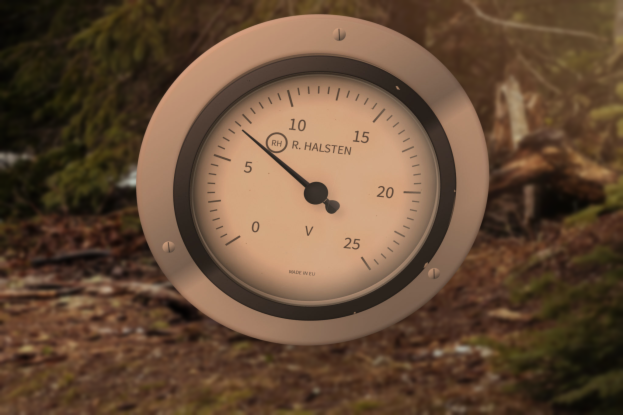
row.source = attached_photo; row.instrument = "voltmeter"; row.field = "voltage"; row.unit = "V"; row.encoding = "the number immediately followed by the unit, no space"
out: 7V
